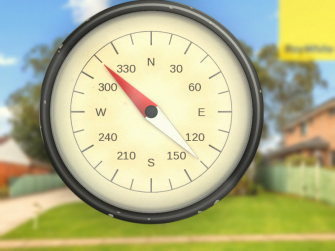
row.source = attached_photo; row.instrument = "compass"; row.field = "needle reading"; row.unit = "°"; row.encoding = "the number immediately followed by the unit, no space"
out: 315°
